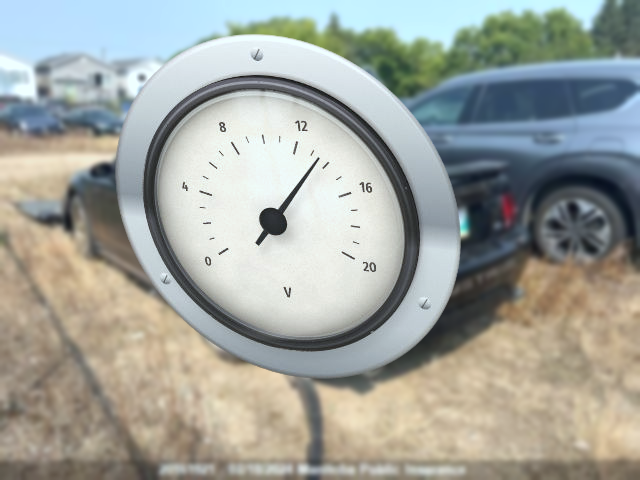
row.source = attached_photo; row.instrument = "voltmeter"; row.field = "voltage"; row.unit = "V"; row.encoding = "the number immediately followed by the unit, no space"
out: 13.5V
